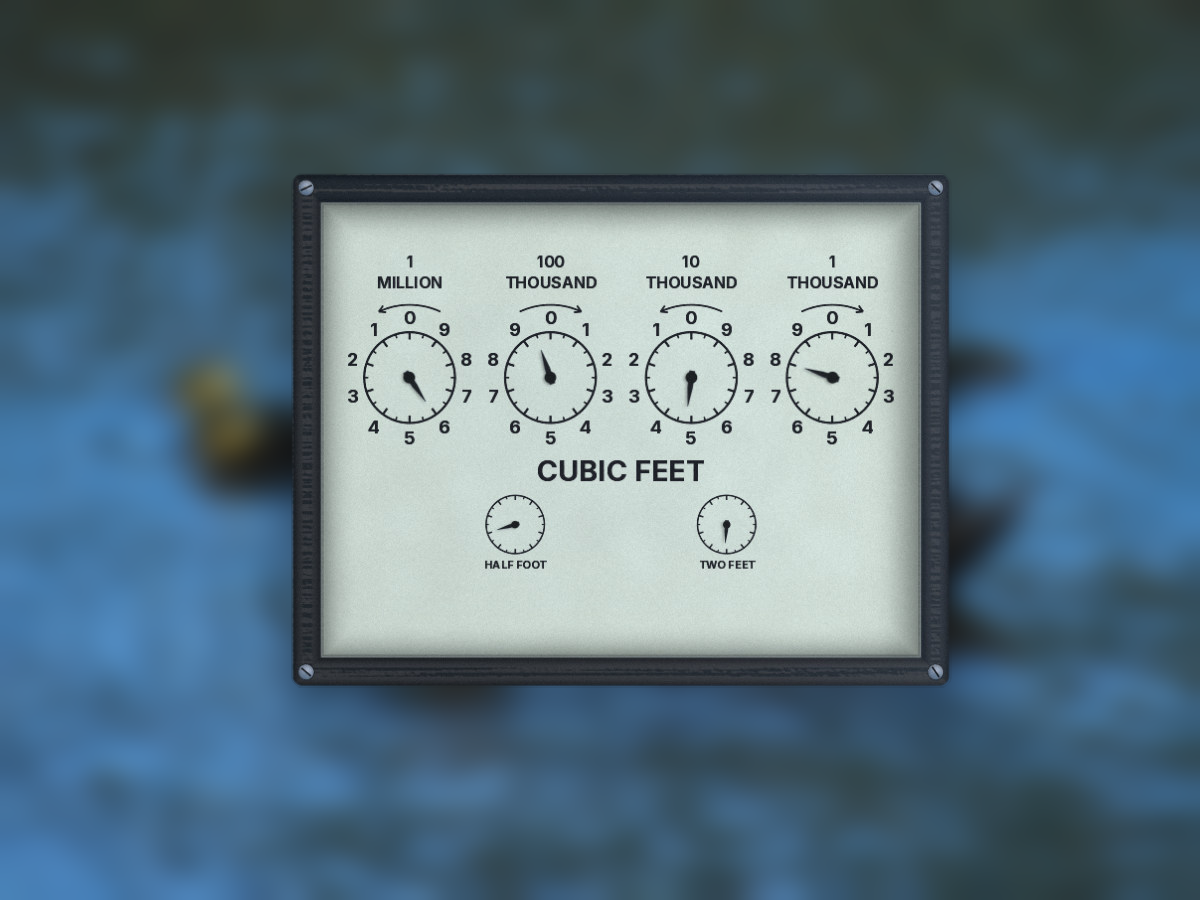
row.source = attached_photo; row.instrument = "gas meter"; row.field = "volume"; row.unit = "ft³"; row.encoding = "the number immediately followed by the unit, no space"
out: 594800ft³
